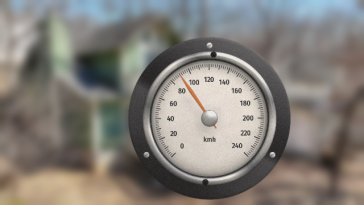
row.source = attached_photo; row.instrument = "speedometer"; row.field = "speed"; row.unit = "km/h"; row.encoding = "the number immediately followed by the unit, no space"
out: 90km/h
